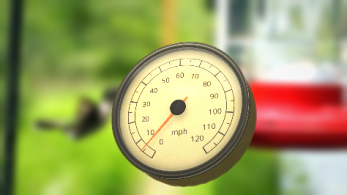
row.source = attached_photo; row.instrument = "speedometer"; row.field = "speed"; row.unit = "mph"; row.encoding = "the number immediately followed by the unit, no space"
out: 5mph
